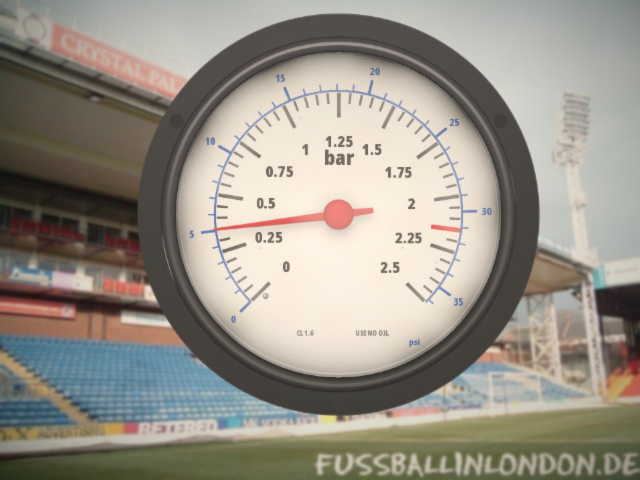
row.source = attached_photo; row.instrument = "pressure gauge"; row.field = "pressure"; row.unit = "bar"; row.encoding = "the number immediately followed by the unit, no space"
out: 0.35bar
